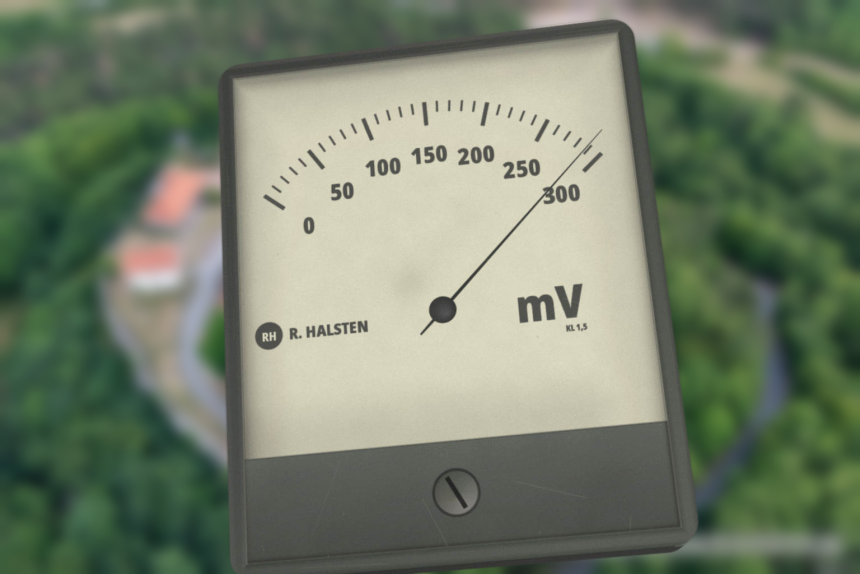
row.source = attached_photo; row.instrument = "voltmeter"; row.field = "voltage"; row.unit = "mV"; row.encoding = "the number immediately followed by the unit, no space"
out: 290mV
